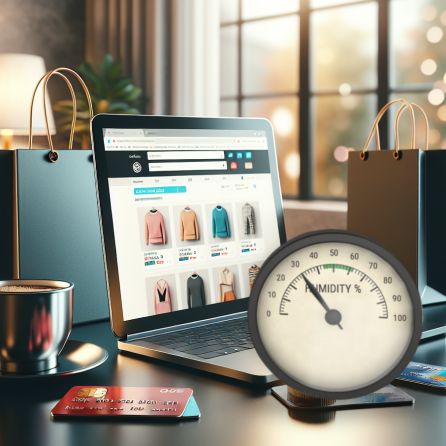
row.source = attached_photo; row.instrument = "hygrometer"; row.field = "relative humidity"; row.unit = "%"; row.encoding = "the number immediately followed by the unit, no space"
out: 30%
